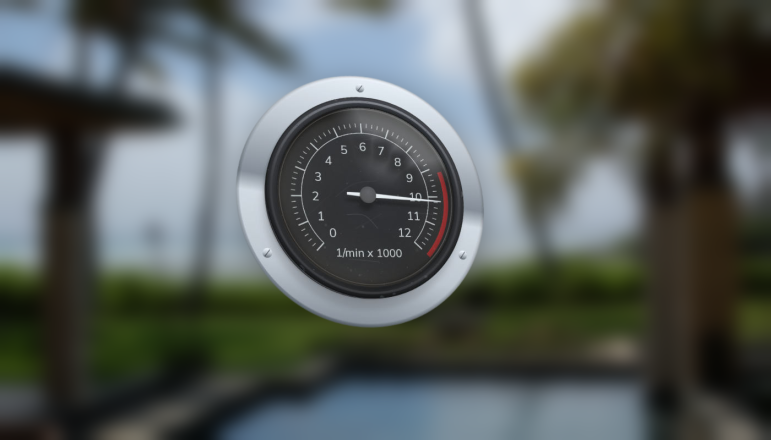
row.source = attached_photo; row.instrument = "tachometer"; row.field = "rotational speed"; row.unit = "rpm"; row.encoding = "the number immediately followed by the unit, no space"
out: 10200rpm
